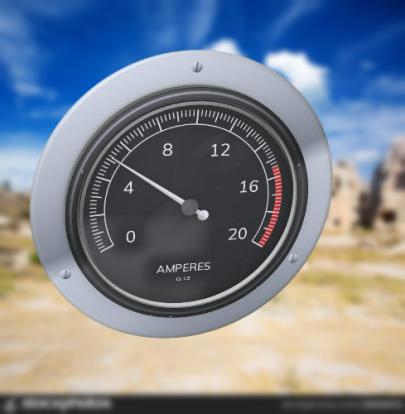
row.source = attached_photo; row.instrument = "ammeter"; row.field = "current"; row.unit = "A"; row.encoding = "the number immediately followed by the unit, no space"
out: 5.2A
